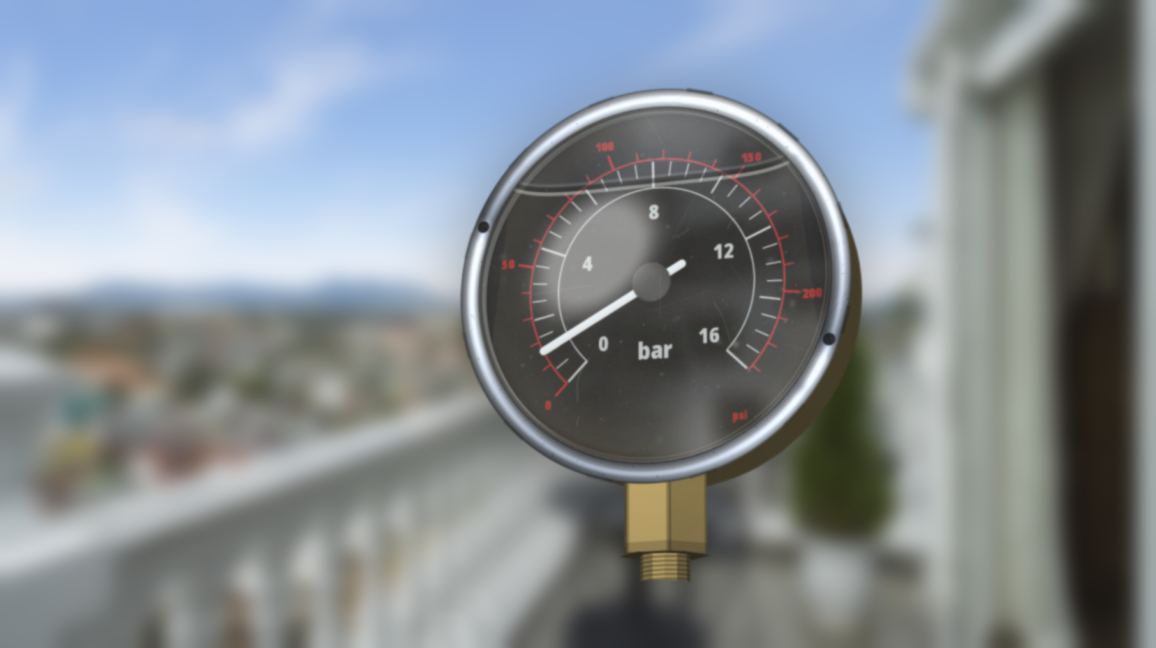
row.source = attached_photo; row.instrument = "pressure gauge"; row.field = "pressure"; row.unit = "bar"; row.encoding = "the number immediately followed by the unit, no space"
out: 1bar
